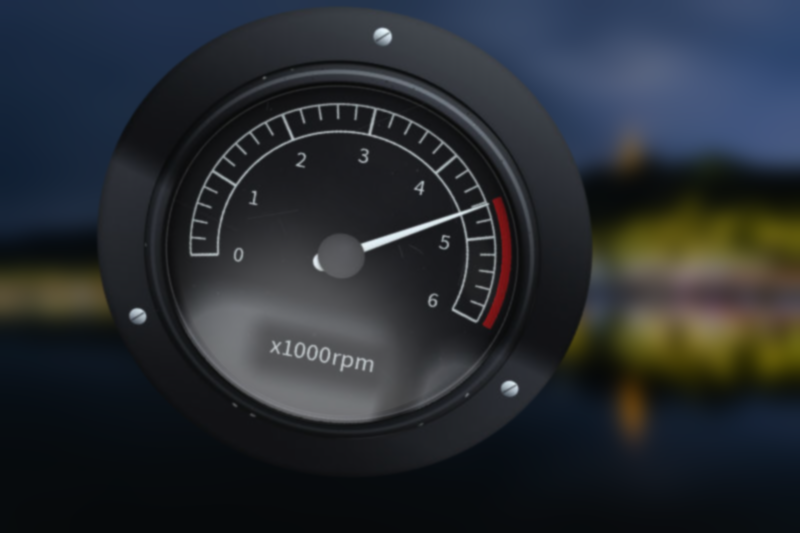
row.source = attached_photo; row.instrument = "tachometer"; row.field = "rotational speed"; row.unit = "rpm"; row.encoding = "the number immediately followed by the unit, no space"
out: 4600rpm
